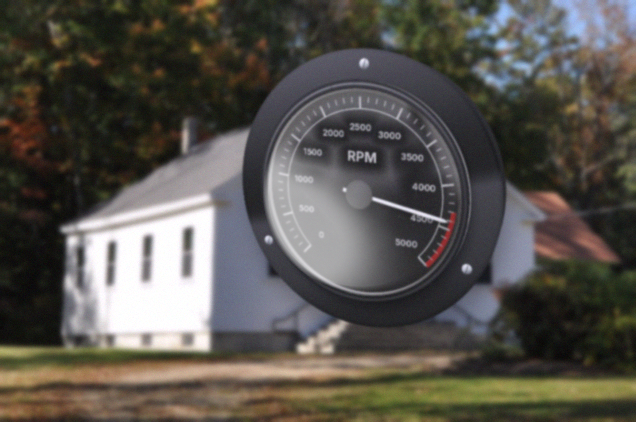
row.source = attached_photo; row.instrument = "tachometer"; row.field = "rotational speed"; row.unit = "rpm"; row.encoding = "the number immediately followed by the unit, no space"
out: 4400rpm
